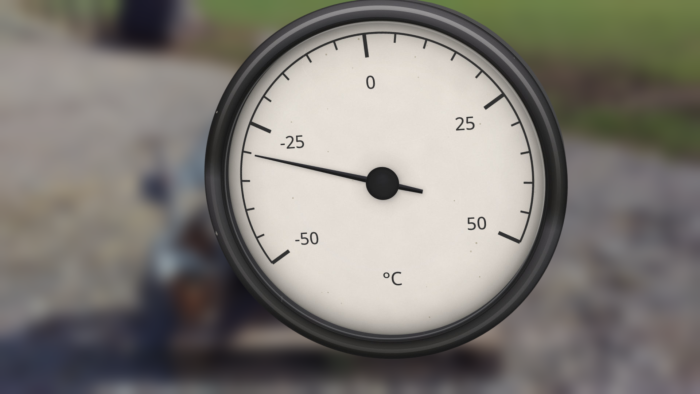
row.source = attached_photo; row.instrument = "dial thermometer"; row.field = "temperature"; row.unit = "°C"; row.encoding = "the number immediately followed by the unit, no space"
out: -30°C
